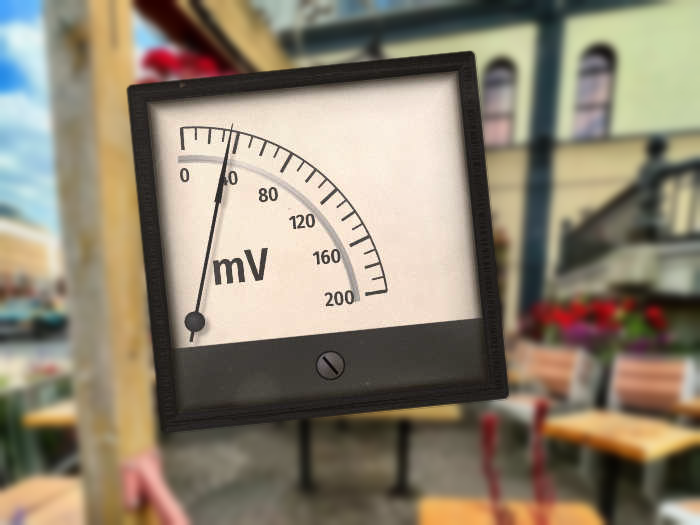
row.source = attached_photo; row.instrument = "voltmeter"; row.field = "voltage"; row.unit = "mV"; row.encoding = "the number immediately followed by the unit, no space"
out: 35mV
